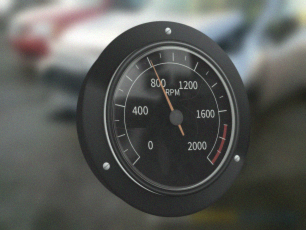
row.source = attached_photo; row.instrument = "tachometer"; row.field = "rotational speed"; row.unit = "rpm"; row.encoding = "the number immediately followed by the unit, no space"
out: 800rpm
